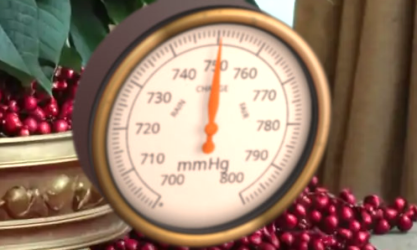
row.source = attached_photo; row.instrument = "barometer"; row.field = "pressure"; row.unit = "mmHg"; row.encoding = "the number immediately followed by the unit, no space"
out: 750mmHg
